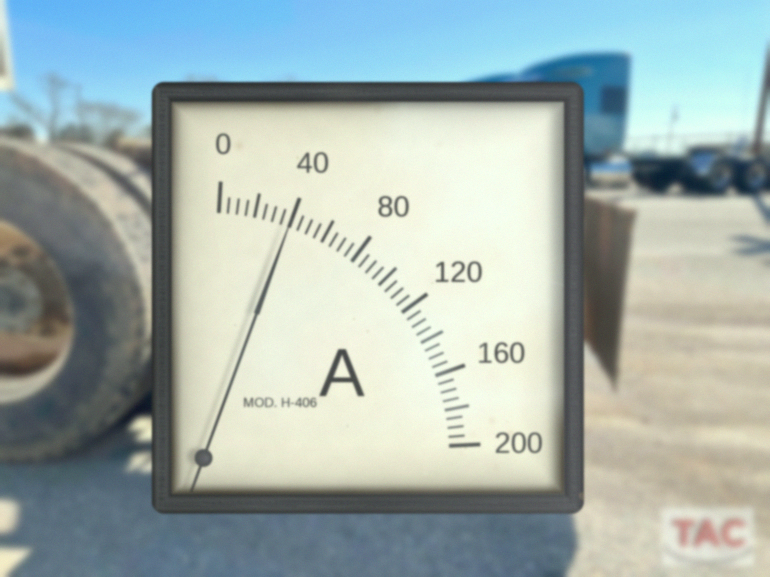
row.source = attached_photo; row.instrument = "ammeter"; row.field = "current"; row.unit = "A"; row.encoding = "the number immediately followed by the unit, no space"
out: 40A
